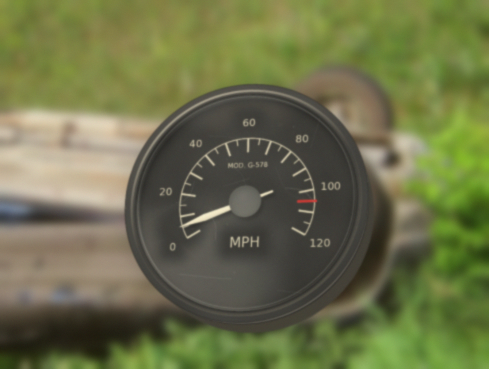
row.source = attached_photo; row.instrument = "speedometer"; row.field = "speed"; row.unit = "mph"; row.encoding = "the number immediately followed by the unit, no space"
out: 5mph
